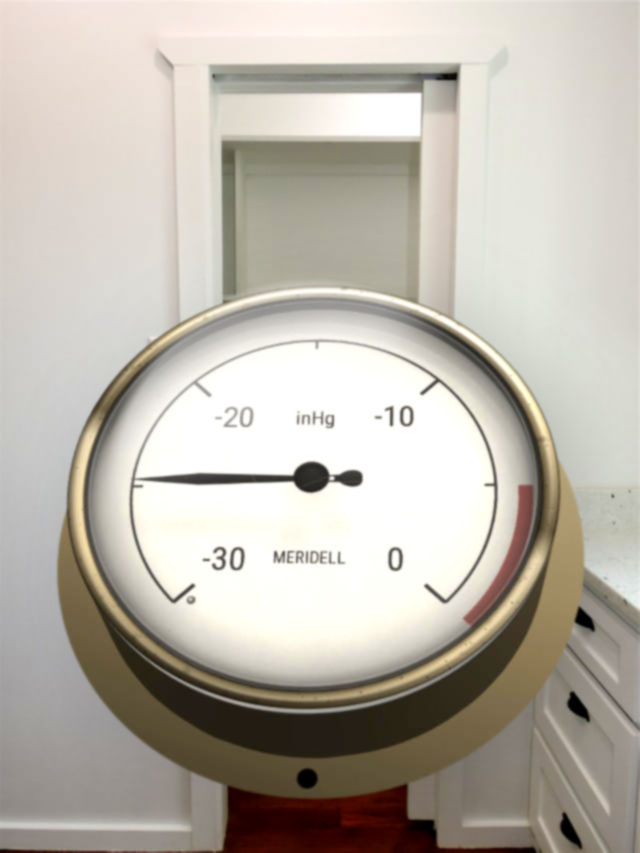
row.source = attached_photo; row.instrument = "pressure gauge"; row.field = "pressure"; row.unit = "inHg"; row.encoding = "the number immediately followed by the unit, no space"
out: -25inHg
